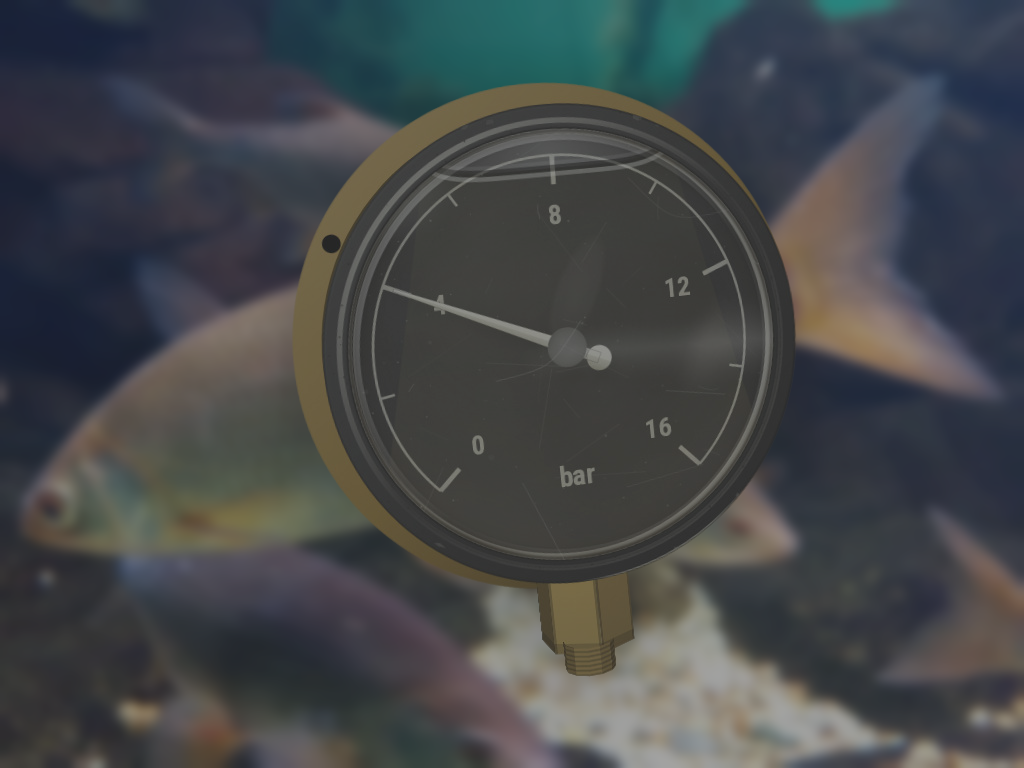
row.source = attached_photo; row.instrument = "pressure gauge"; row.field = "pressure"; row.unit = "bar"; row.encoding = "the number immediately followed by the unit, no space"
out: 4bar
